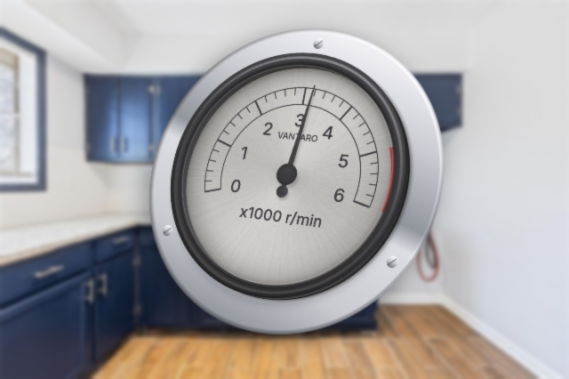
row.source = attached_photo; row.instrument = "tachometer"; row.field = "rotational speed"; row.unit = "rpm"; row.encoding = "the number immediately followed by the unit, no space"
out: 3200rpm
